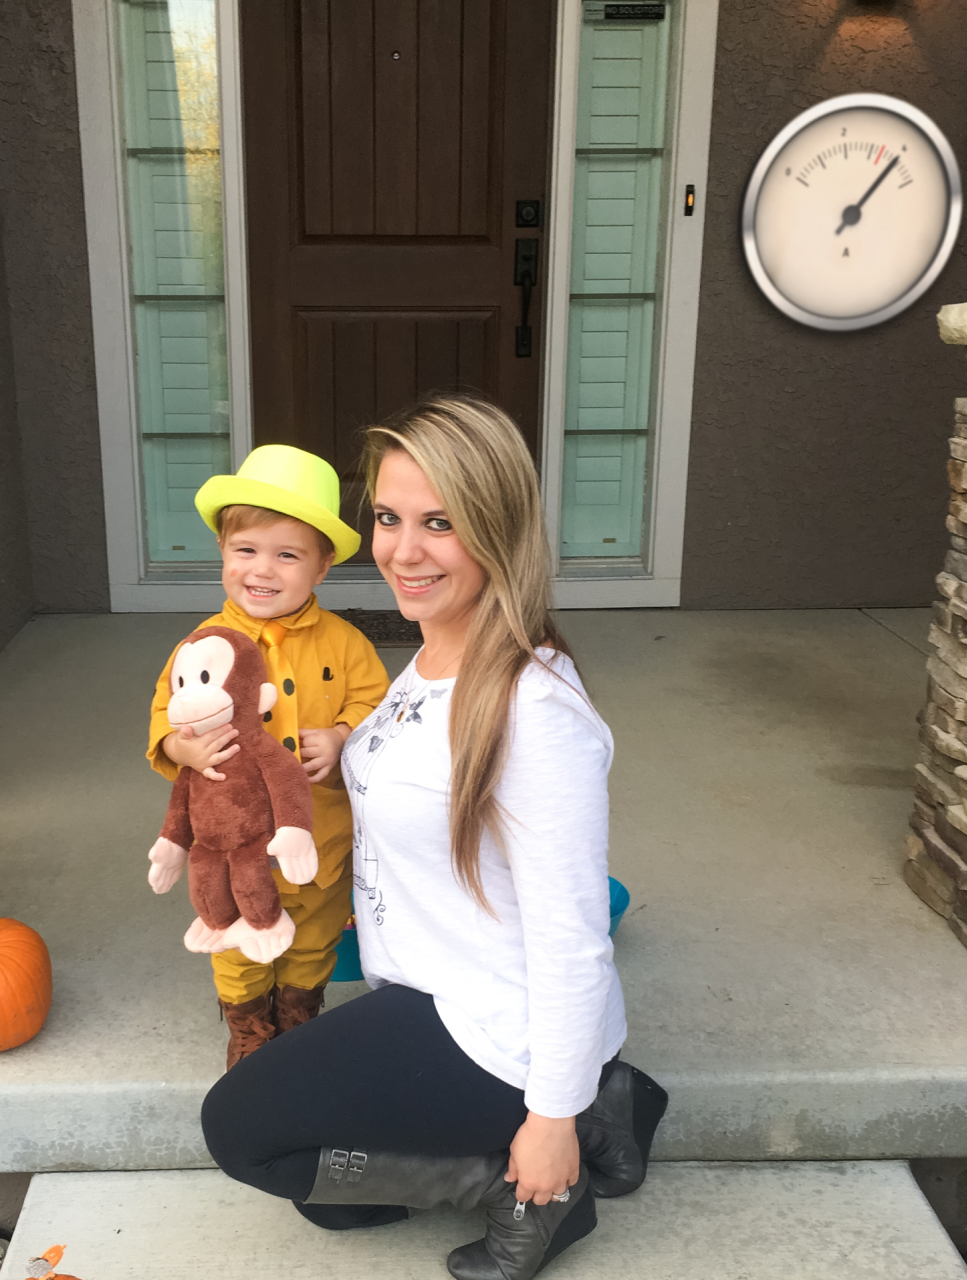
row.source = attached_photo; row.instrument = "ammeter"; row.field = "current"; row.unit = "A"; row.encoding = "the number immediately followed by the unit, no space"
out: 4A
